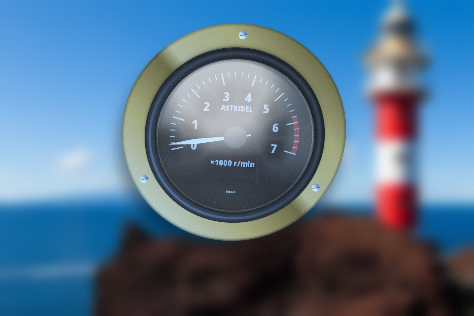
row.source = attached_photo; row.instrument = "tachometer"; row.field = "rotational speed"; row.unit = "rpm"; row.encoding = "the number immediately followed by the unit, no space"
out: 200rpm
